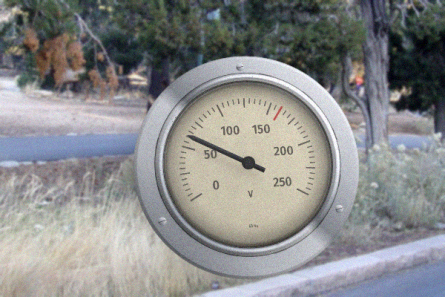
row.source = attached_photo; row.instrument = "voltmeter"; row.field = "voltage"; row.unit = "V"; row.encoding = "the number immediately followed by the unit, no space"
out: 60V
